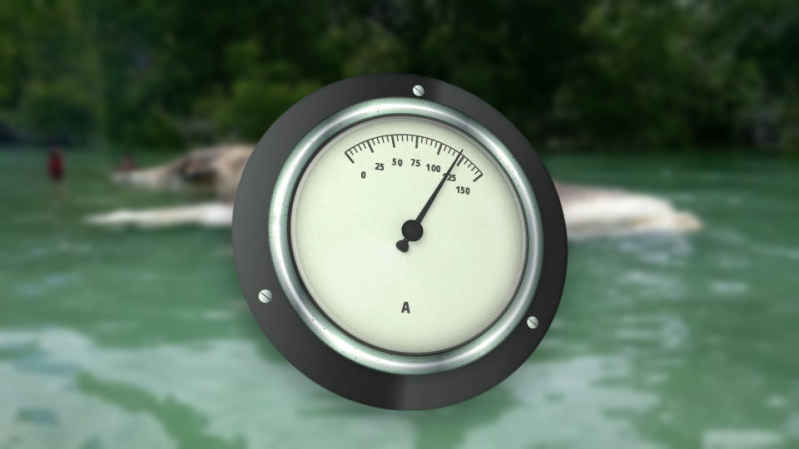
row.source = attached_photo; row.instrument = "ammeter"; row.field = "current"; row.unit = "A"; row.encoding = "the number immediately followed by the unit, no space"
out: 120A
